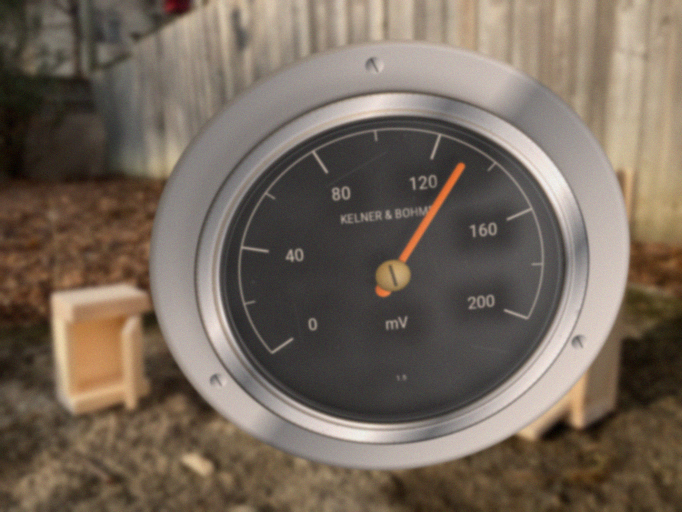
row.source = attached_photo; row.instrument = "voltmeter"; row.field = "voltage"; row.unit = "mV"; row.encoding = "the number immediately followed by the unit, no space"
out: 130mV
